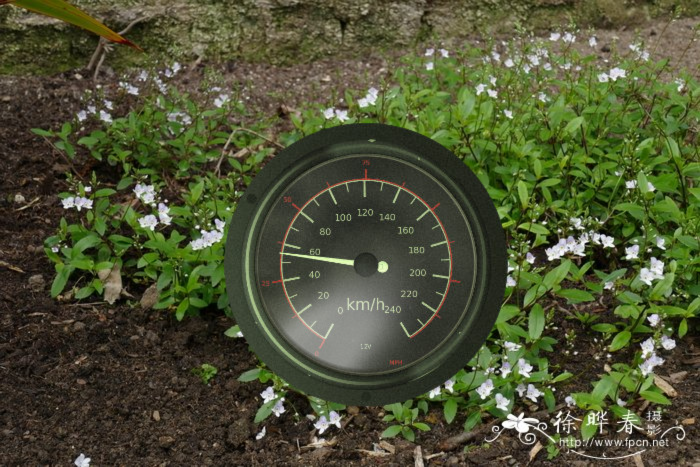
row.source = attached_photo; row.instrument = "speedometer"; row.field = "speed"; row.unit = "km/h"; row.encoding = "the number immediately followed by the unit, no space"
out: 55km/h
